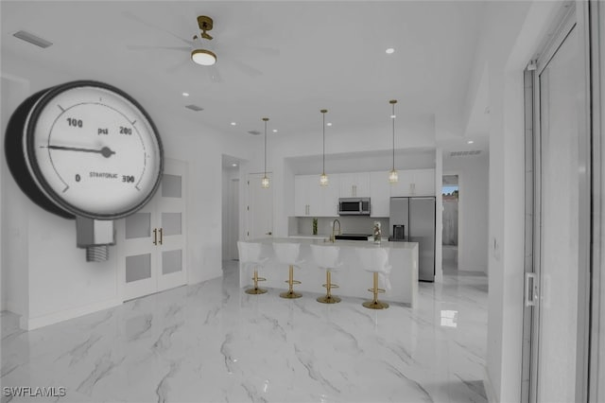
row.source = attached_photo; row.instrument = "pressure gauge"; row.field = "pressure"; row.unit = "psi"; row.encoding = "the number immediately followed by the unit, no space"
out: 50psi
